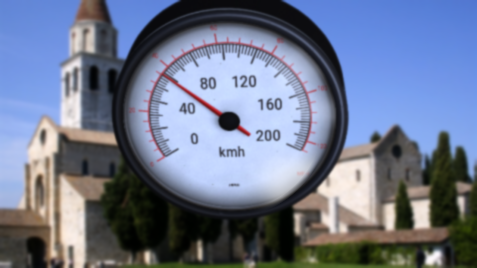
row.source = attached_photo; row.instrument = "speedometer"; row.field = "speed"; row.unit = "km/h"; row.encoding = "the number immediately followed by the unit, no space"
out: 60km/h
